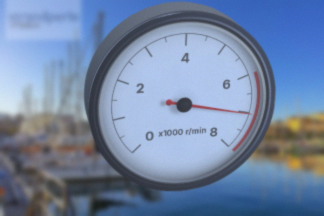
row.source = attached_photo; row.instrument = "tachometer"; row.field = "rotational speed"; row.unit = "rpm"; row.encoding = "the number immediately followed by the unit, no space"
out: 7000rpm
